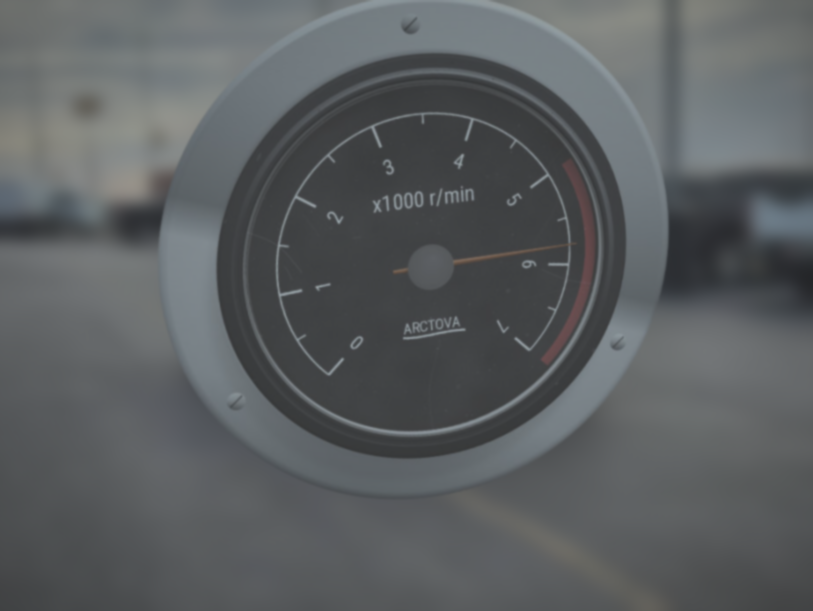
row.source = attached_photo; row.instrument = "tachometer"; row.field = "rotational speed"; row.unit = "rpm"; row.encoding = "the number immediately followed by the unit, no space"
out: 5750rpm
